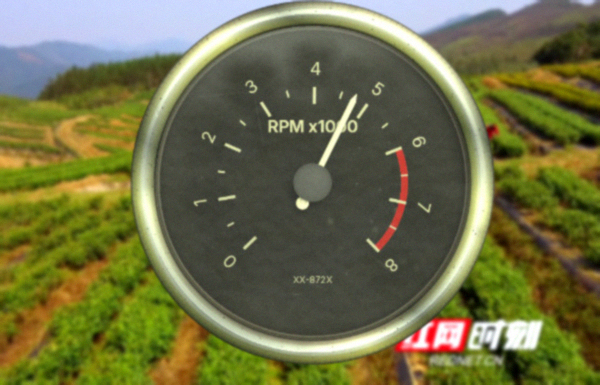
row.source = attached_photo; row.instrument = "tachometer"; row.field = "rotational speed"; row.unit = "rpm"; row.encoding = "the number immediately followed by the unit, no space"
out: 4750rpm
